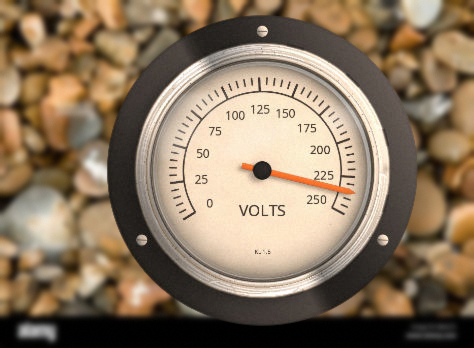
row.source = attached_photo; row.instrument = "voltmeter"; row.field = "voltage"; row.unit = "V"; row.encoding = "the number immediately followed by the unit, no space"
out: 235V
